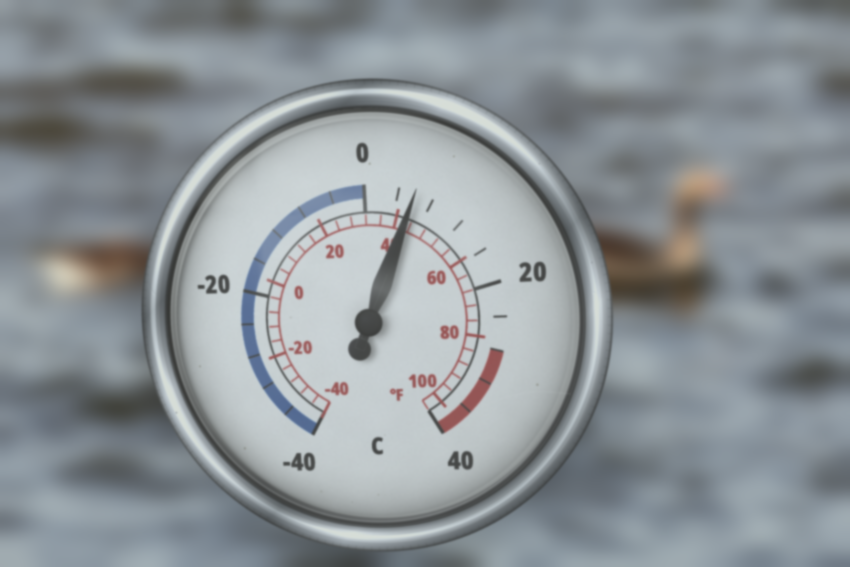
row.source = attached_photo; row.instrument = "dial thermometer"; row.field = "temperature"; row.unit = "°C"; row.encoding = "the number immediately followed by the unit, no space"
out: 6°C
